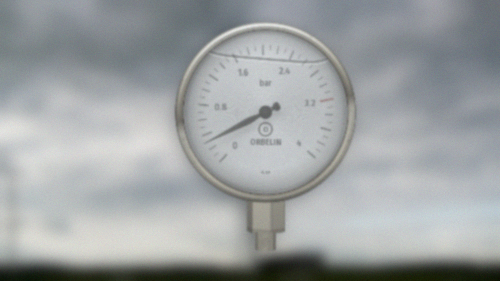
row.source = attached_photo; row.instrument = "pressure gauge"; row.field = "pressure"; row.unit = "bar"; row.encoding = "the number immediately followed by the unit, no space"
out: 0.3bar
